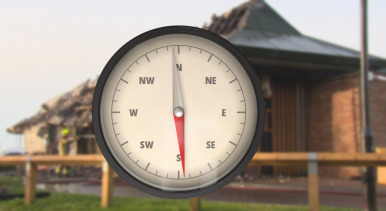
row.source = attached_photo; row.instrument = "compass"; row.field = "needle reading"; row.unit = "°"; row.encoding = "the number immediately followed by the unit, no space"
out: 175°
